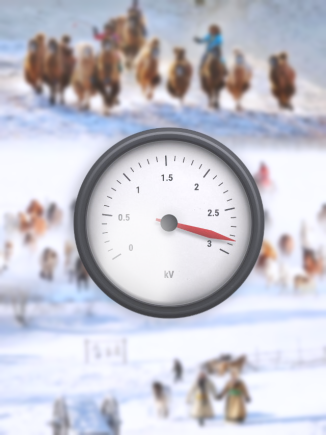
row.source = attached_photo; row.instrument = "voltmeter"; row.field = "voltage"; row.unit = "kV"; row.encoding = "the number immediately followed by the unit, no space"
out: 2.85kV
